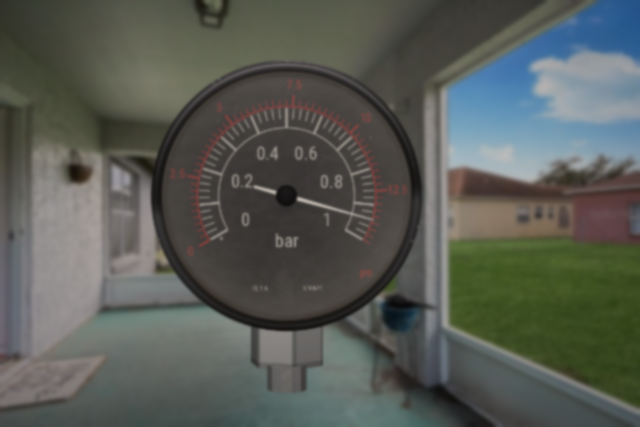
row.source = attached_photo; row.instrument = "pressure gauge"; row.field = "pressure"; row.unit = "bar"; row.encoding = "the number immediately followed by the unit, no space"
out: 0.94bar
